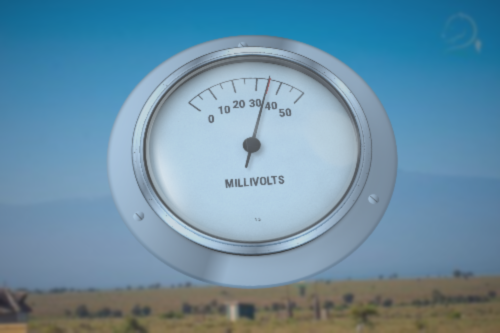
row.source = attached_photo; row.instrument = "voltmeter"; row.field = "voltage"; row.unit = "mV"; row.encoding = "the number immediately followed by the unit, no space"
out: 35mV
